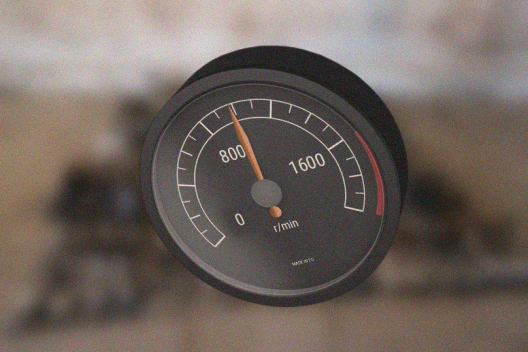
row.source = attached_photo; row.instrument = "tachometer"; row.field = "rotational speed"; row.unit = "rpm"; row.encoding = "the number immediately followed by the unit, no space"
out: 1000rpm
